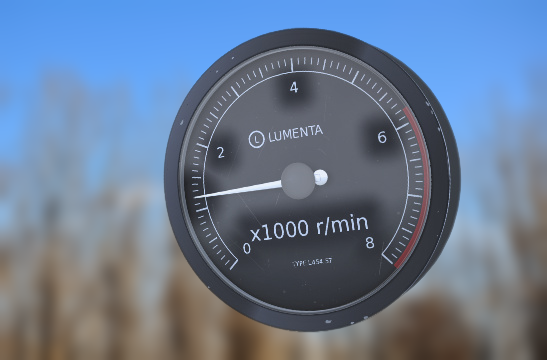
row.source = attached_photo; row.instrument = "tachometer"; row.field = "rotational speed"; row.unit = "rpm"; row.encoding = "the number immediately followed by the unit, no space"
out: 1200rpm
